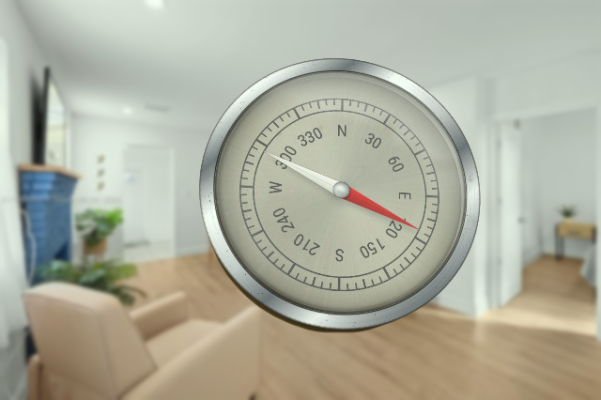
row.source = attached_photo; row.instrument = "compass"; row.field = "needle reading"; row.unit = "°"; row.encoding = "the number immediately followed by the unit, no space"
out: 115°
